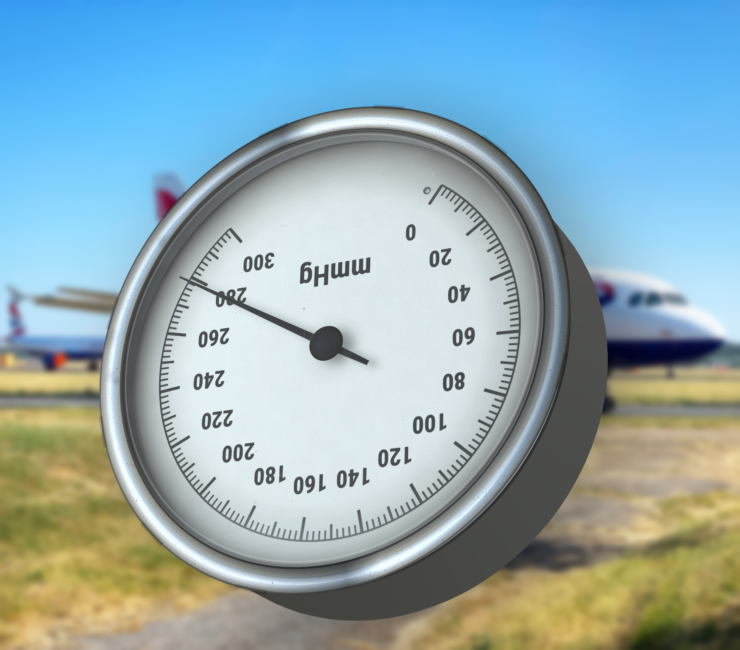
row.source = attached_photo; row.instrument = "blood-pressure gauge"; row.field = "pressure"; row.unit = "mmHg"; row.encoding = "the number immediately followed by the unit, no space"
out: 278mmHg
